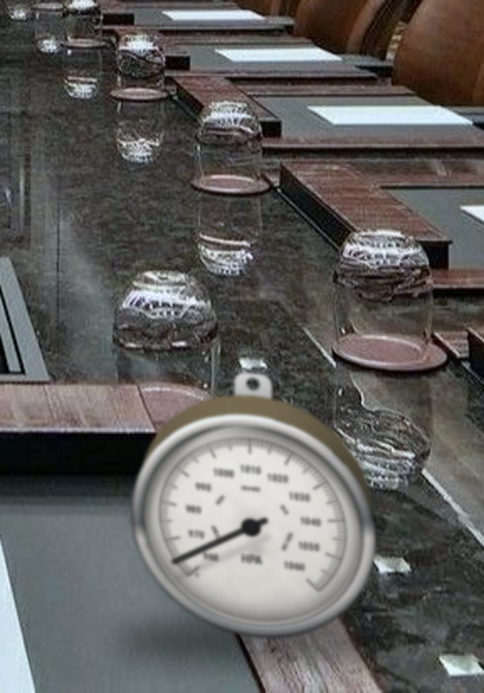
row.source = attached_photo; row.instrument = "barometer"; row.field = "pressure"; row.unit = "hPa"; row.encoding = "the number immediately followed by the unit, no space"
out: 965hPa
